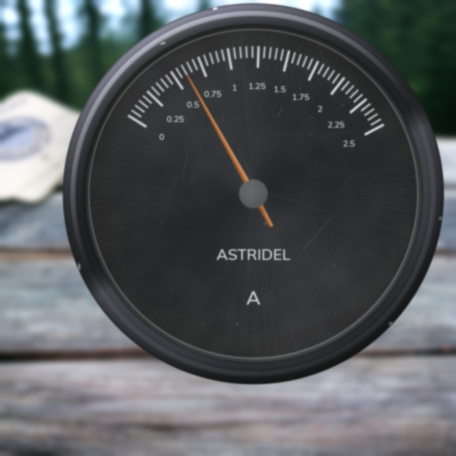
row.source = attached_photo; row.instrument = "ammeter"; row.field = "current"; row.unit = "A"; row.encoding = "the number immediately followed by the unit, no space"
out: 0.6A
